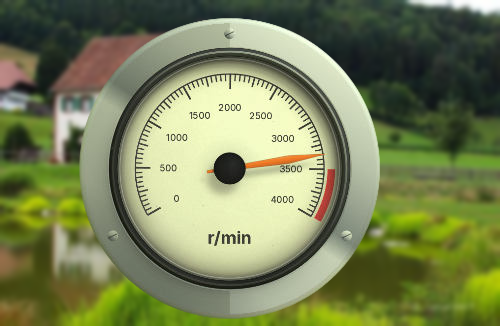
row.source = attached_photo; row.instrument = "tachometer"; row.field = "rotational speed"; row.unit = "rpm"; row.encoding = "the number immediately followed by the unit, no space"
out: 3350rpm
